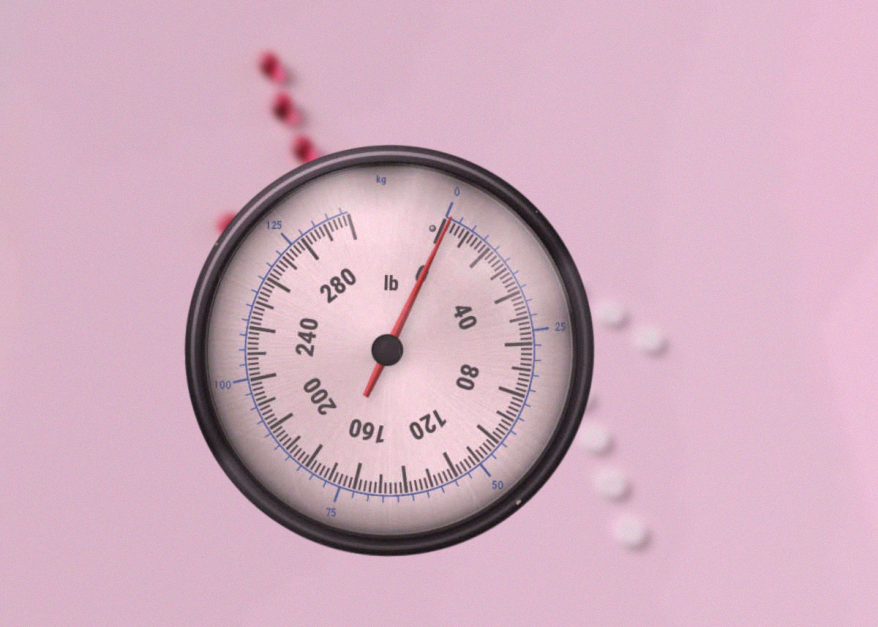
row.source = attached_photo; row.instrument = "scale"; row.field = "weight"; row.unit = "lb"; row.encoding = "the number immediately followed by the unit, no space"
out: 2lb
